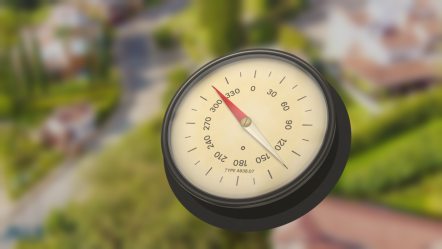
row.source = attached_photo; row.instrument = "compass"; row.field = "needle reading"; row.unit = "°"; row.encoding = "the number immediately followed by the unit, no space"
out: 315°
